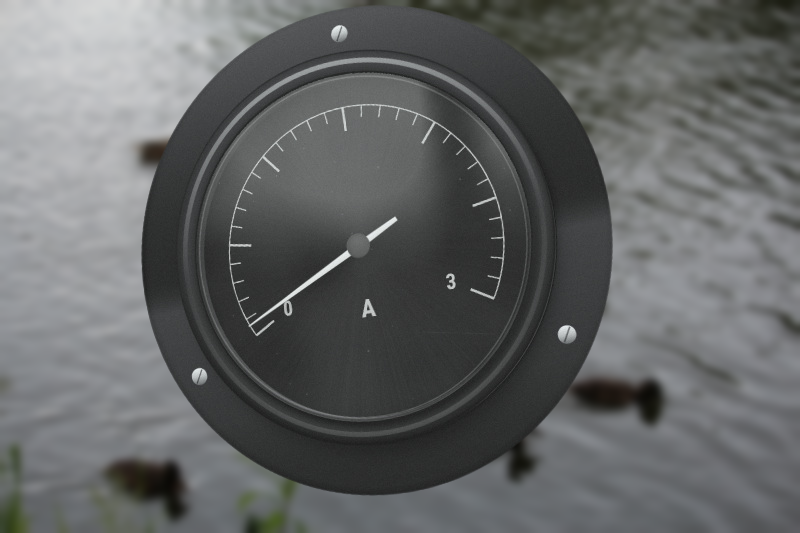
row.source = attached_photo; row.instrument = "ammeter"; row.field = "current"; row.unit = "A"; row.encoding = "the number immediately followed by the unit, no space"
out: 0.05A
